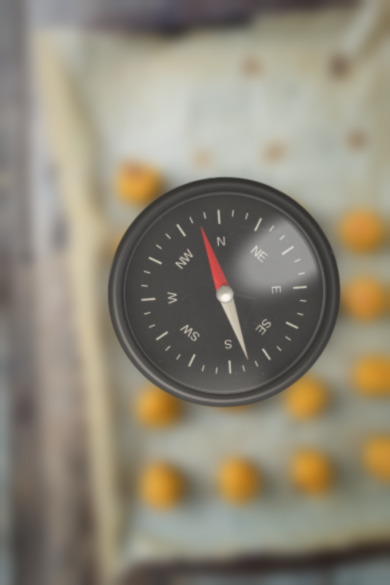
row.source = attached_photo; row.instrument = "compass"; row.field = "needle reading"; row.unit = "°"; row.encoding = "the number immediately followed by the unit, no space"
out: 345°
